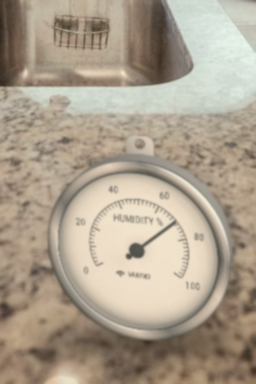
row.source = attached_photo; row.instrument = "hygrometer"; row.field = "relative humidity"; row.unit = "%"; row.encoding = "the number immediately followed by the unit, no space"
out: 70%
